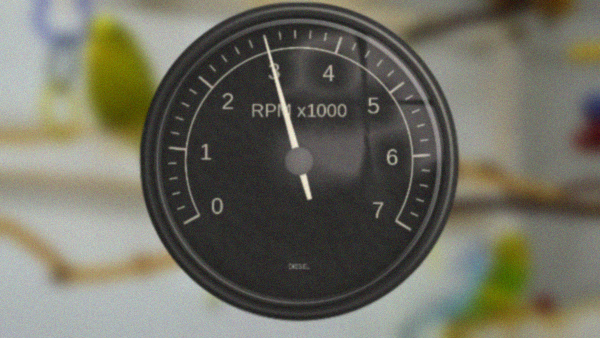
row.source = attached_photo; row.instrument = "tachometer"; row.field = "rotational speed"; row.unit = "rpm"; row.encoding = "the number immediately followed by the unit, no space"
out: 3000rpm
